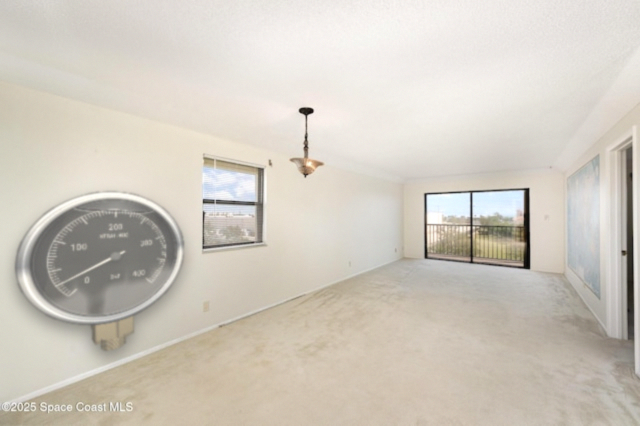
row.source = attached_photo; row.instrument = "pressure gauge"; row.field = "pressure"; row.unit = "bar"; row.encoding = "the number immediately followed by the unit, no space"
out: 25bar
